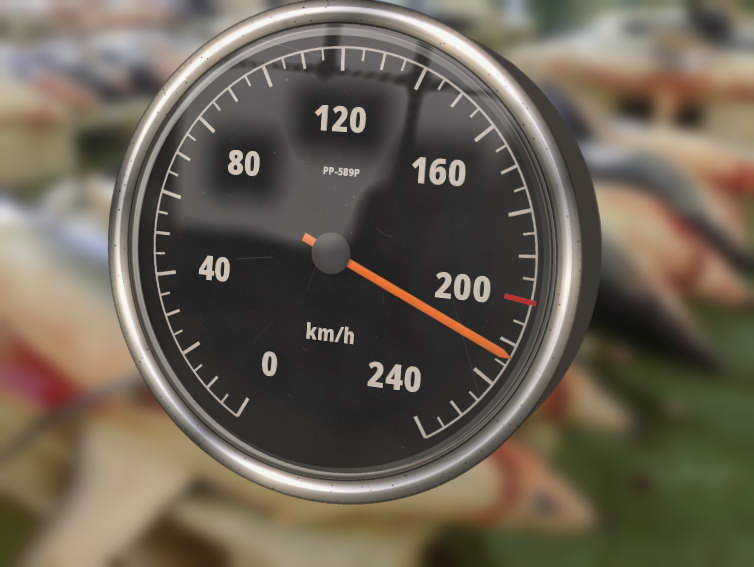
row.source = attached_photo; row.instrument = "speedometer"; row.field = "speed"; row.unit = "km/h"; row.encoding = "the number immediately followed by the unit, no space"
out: 212.5km/h
